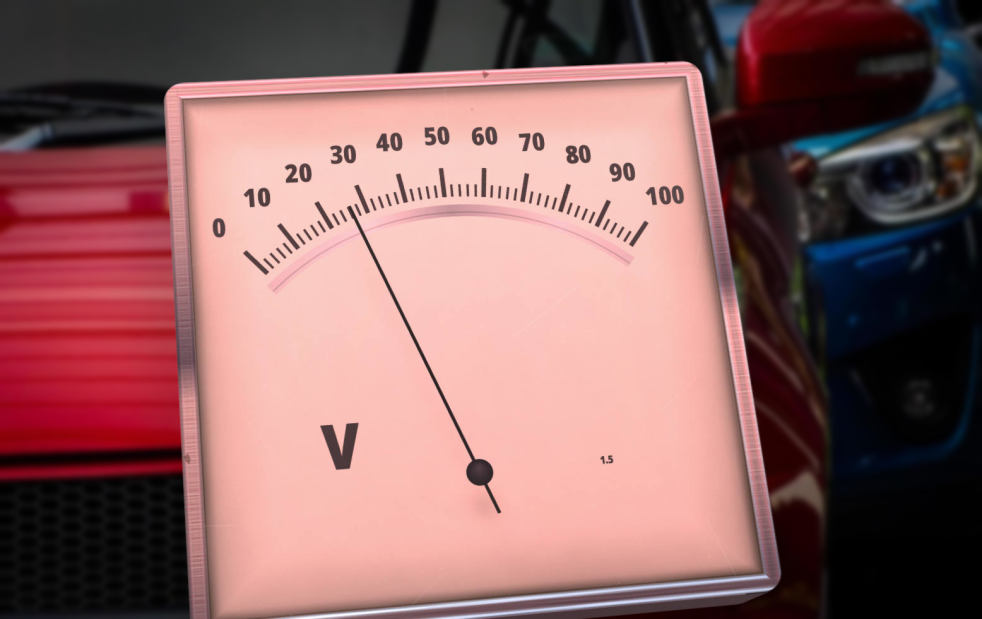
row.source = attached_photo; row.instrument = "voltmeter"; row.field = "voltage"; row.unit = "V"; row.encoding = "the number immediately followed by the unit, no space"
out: 26V
